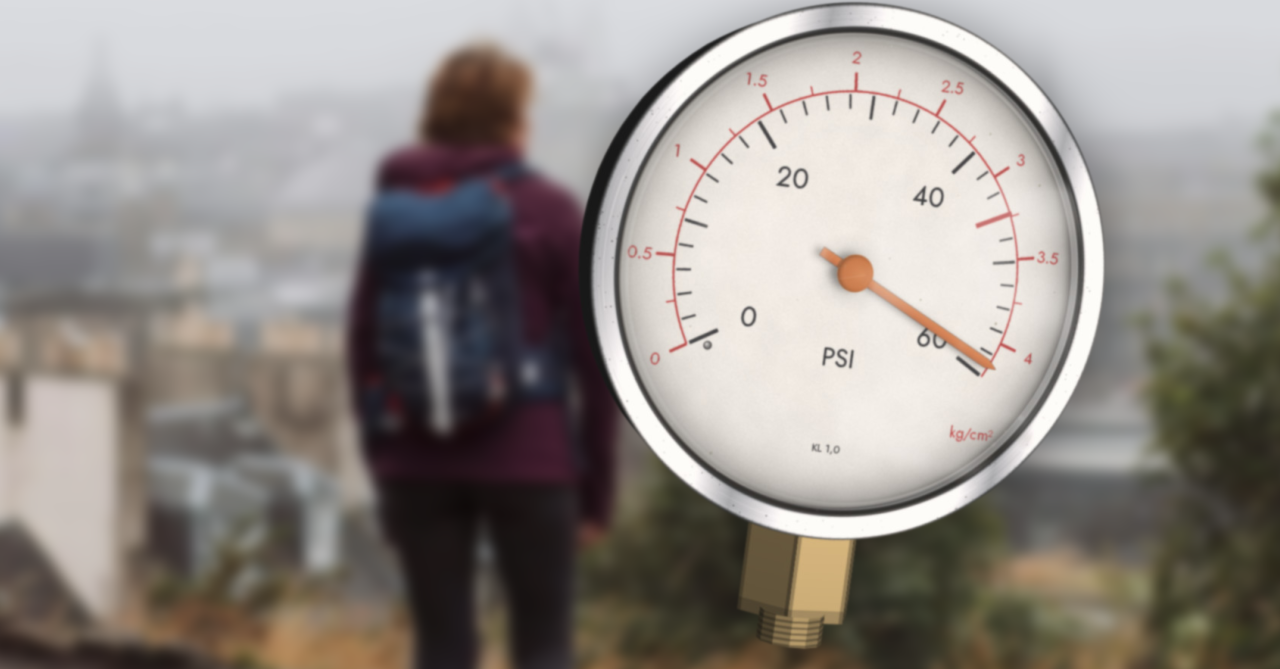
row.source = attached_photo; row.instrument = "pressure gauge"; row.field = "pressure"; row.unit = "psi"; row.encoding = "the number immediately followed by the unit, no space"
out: 59psi
